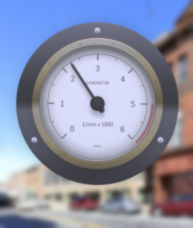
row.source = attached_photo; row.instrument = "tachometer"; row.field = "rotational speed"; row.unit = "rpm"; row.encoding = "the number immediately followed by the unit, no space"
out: 2250rpm
